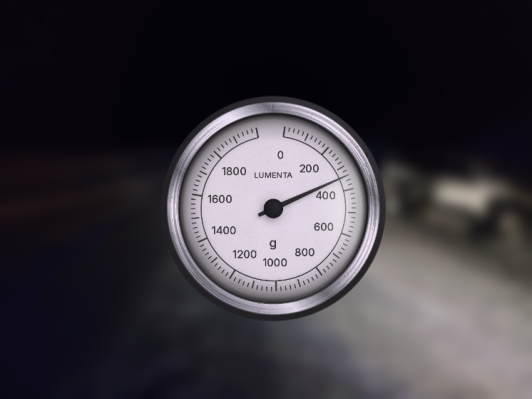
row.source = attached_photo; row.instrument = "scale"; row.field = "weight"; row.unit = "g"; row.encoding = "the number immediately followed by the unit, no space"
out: 340g
